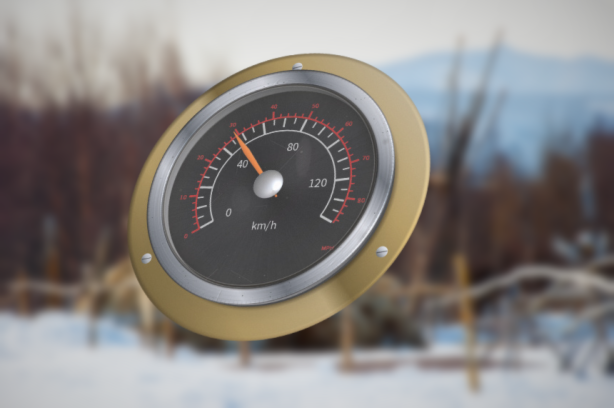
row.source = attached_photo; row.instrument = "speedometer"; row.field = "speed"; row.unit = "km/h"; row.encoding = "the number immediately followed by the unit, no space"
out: 47.5km/h
